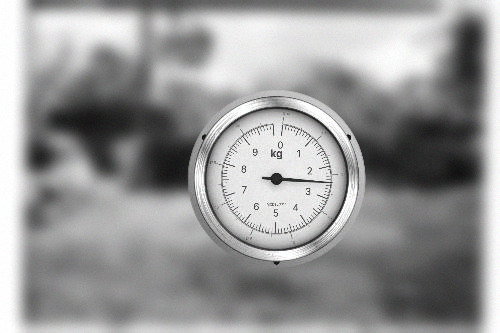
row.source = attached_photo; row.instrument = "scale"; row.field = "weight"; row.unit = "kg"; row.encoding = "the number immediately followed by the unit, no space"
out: 2.5kg
